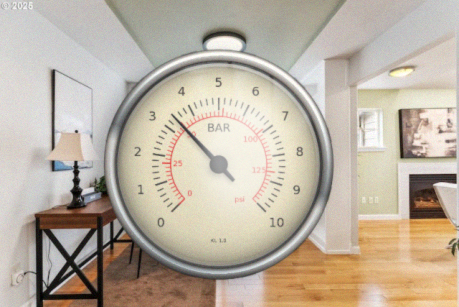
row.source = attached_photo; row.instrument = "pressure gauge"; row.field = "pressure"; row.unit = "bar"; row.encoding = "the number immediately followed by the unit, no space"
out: 3.4bar
